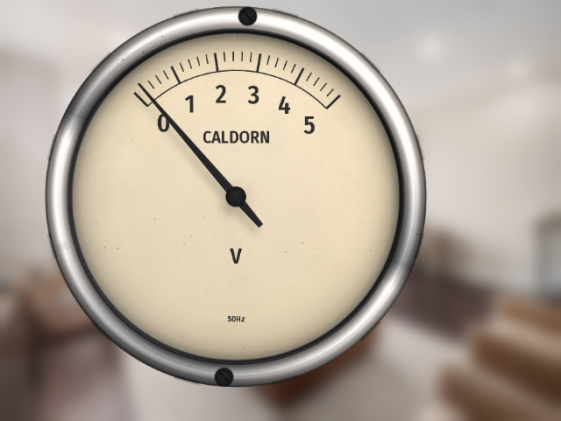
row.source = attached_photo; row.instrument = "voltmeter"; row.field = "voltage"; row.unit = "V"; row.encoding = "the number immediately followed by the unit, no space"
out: 0.2V
